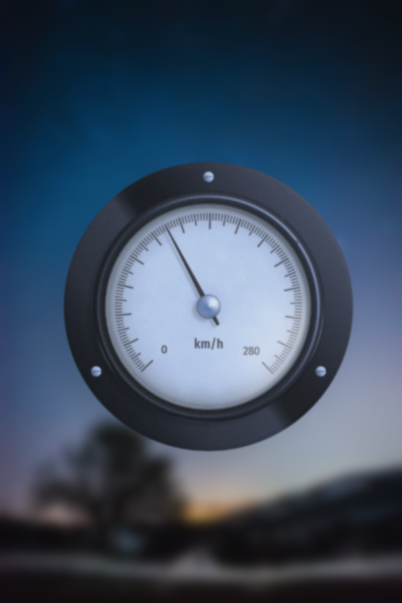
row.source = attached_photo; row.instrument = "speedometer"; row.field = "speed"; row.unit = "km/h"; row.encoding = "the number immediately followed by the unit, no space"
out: 110km/h
